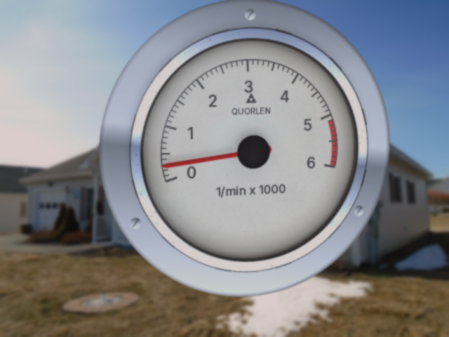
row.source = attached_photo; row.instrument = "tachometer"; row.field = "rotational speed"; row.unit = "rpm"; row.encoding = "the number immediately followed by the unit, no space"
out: 300rpm
